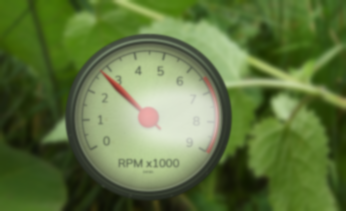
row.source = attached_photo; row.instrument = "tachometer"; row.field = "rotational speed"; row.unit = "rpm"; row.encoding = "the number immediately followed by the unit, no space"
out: 2750rpm
